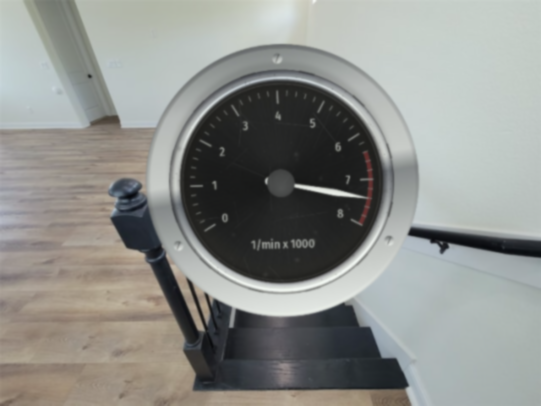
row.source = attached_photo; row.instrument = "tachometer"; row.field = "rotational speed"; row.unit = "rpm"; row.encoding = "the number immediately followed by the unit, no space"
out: 7400rpm
